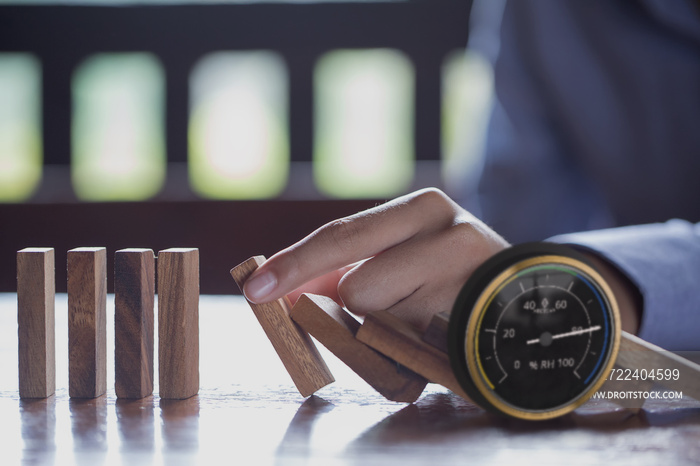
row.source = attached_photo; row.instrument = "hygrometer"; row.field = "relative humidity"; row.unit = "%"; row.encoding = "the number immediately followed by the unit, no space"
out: 80%
